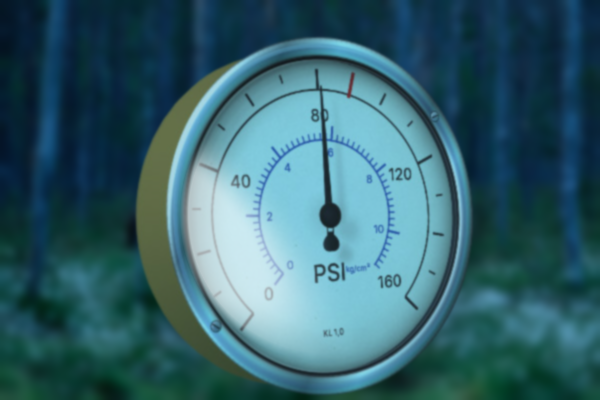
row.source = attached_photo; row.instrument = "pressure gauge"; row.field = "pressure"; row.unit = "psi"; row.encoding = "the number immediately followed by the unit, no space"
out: 80psi
